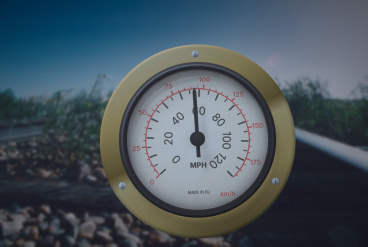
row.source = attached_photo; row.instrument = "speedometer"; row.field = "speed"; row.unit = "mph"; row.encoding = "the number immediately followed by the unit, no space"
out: 57.5mph
